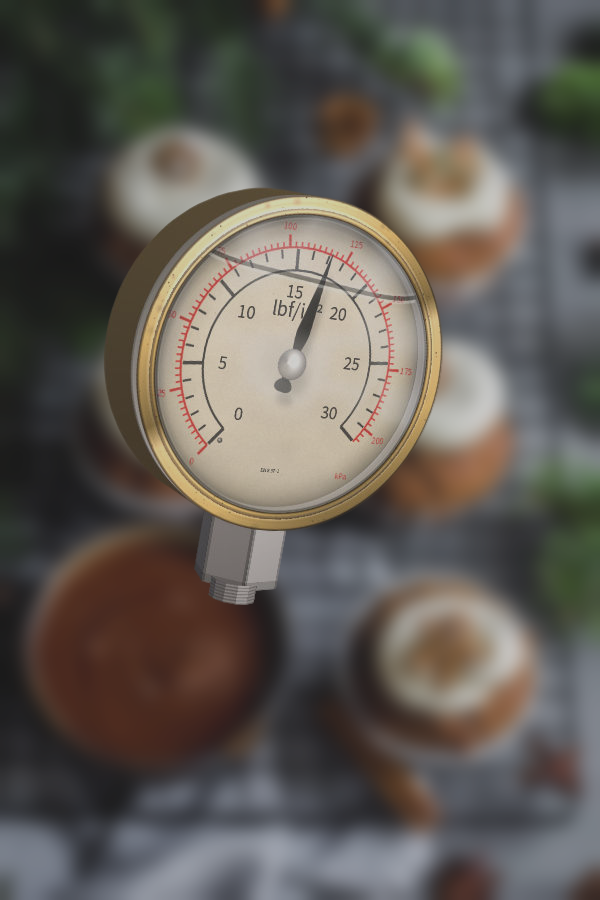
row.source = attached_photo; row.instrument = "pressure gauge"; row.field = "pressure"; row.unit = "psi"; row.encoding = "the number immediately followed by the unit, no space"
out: 17psi
